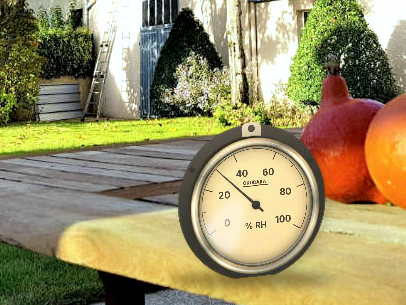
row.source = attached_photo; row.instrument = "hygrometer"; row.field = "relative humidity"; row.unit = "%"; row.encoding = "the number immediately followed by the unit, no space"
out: 30%
